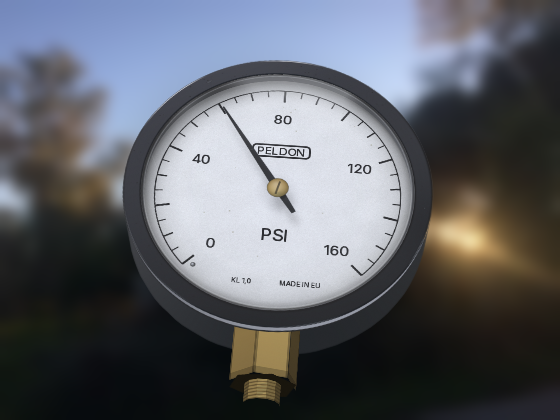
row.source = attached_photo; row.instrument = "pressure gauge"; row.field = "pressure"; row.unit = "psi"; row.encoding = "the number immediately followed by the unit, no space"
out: 60psi
